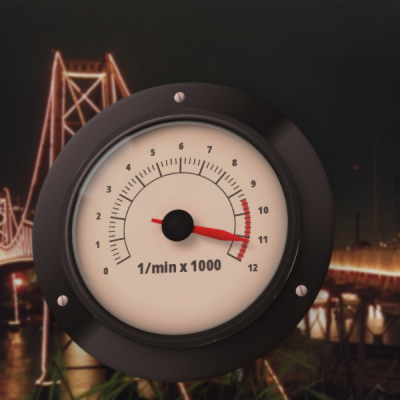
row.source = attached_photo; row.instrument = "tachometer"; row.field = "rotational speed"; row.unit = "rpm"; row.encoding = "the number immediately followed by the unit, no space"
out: 11200rpm
